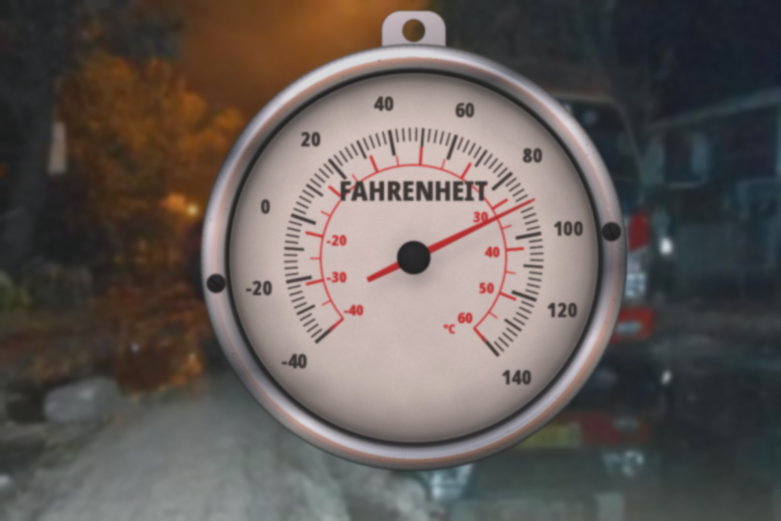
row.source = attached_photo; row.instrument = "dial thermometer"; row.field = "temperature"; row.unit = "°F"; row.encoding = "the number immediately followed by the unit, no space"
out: 90°F
